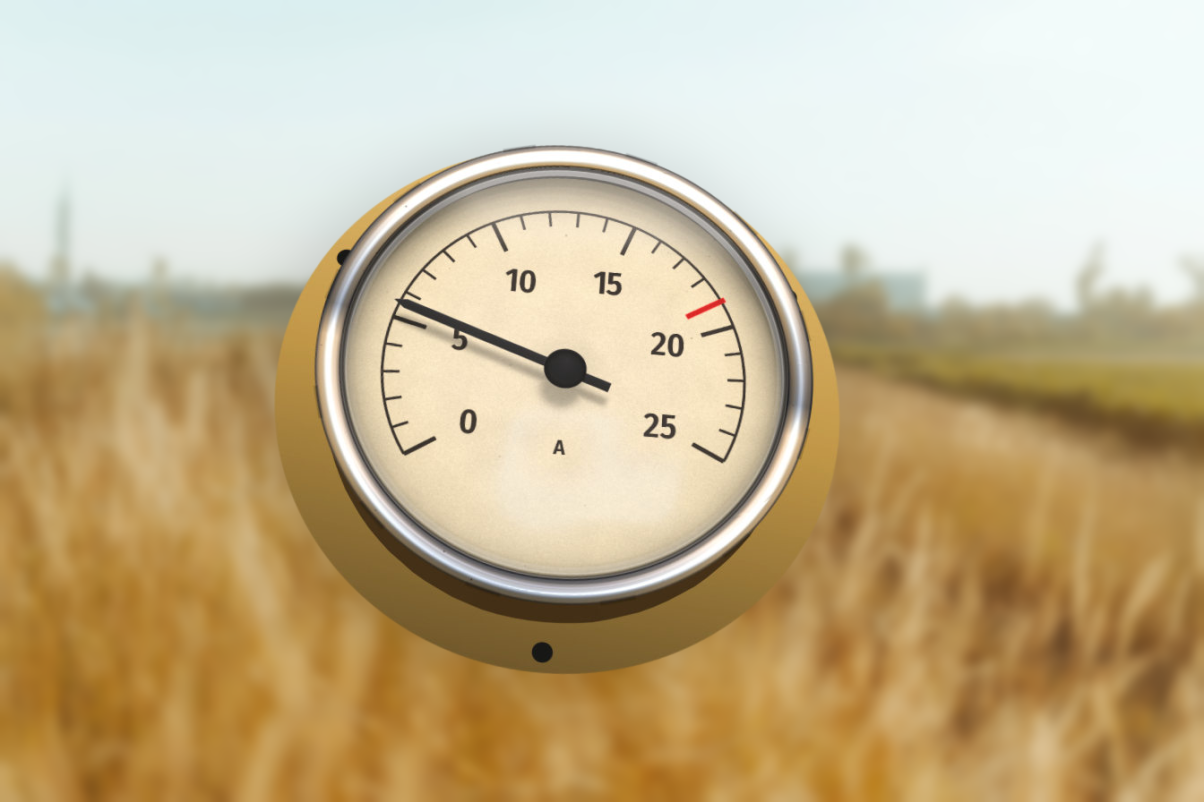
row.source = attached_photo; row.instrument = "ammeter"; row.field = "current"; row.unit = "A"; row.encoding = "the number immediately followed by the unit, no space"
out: 5.5A
